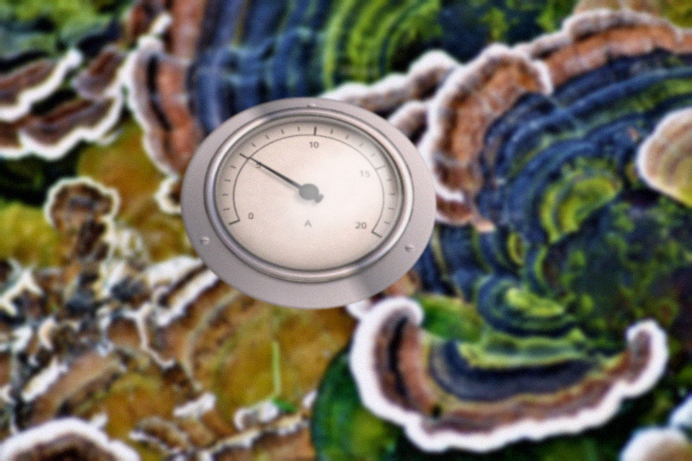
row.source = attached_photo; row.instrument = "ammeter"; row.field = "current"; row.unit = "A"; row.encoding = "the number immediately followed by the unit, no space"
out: 5A
